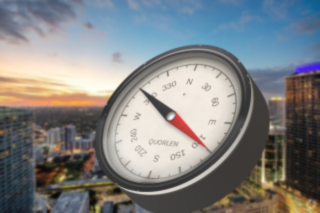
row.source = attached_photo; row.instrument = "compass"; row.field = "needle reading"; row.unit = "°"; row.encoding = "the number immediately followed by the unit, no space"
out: 120°
